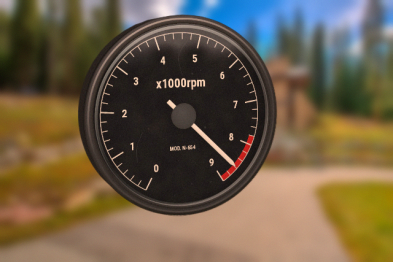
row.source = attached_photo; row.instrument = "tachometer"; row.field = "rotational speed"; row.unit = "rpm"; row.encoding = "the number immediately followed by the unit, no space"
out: 8600rpm
